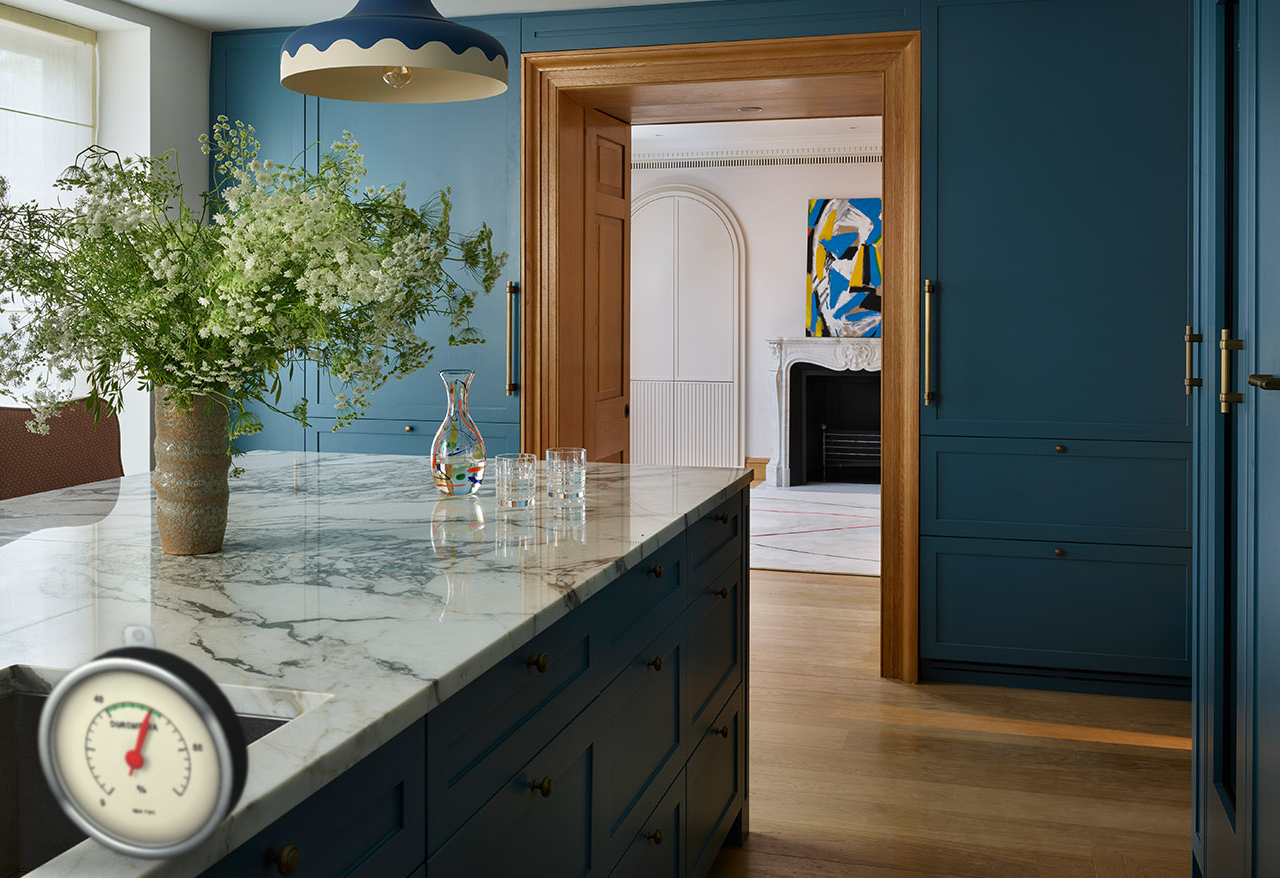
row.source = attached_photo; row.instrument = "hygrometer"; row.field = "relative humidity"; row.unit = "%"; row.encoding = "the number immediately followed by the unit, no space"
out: 60%
